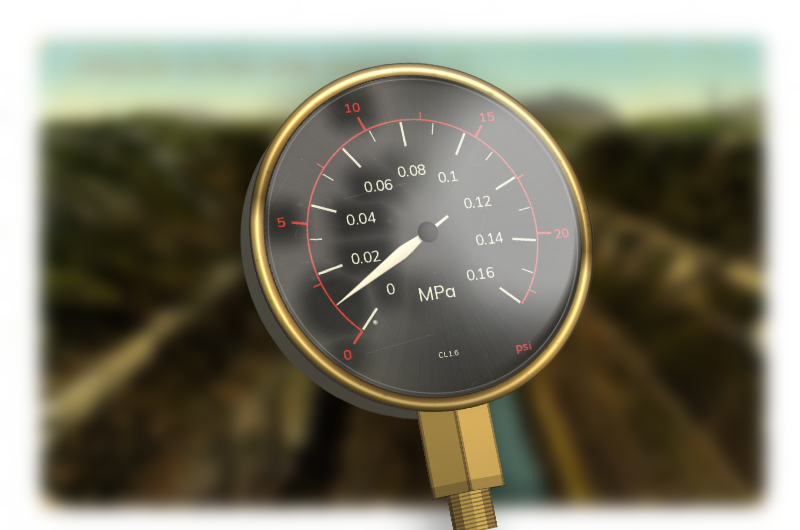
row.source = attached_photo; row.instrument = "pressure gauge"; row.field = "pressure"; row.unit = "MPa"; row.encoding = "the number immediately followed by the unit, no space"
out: 0.01MPa
